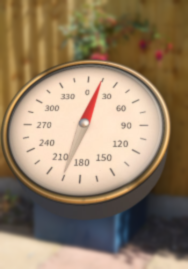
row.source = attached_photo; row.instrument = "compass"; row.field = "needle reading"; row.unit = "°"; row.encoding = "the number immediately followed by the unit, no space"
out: 15°
